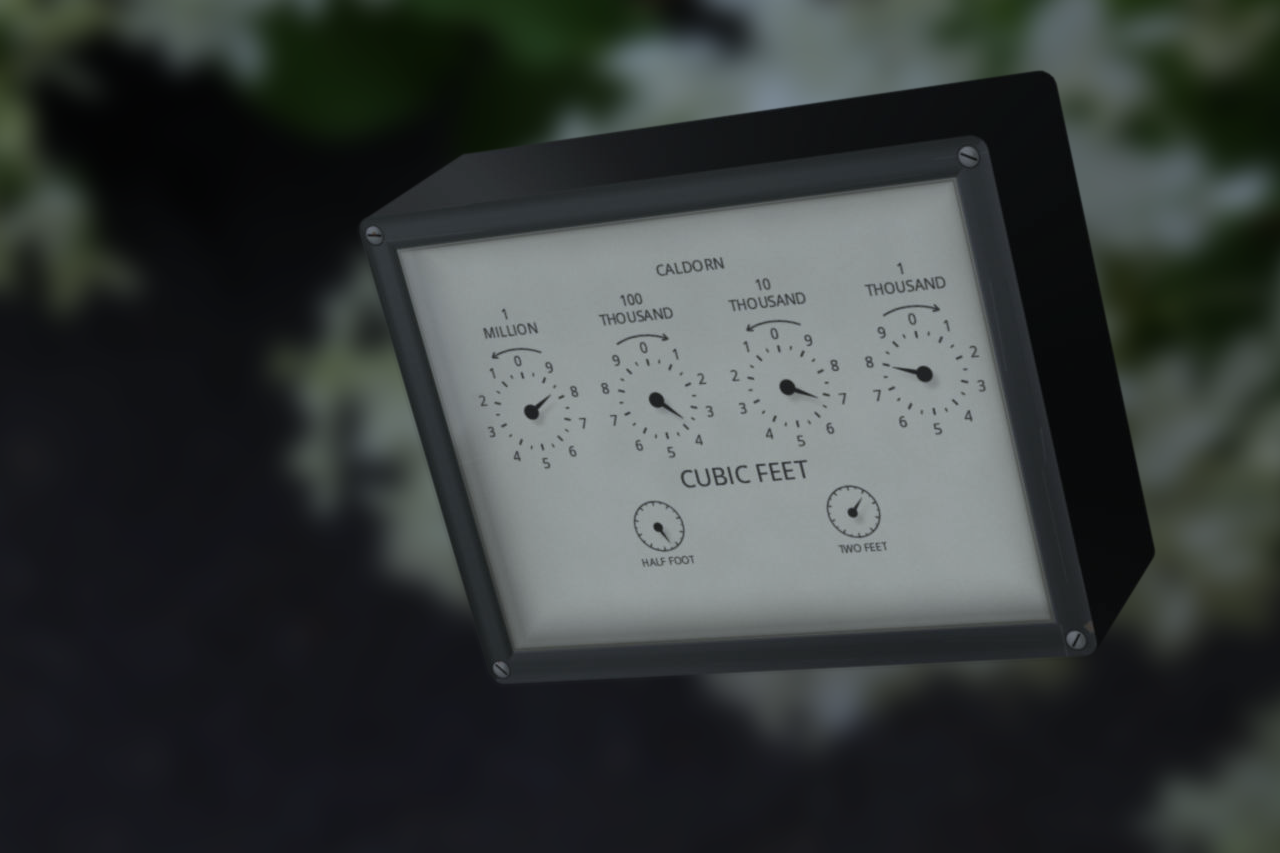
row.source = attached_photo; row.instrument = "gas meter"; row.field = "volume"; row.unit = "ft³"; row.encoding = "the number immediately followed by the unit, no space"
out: 836800ft³
